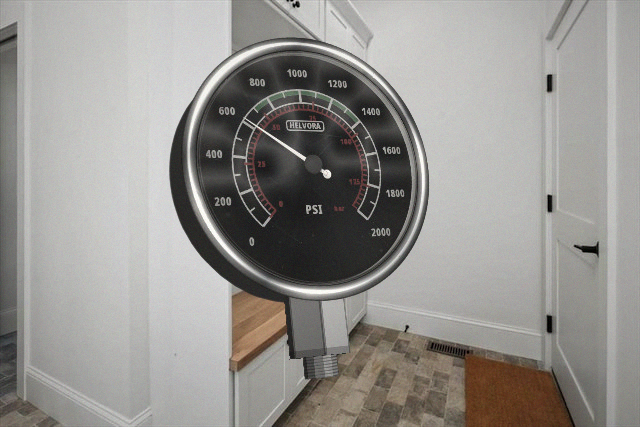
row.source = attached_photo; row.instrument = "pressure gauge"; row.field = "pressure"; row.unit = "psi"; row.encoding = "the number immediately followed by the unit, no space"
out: 600psi
